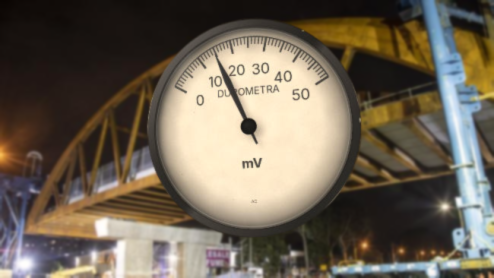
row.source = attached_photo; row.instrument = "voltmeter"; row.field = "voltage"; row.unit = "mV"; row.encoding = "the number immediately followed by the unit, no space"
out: 15mV
